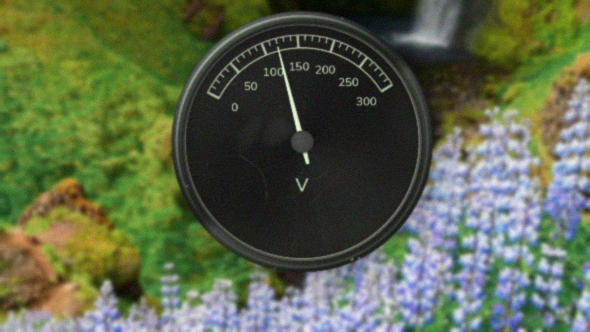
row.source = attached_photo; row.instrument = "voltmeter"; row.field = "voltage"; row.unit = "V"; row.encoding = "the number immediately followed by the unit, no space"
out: 120V
